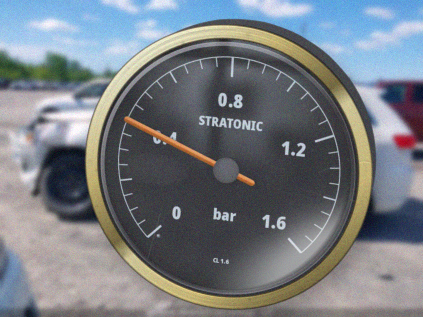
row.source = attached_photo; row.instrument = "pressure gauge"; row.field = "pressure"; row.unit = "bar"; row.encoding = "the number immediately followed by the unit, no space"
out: 0.4bar
